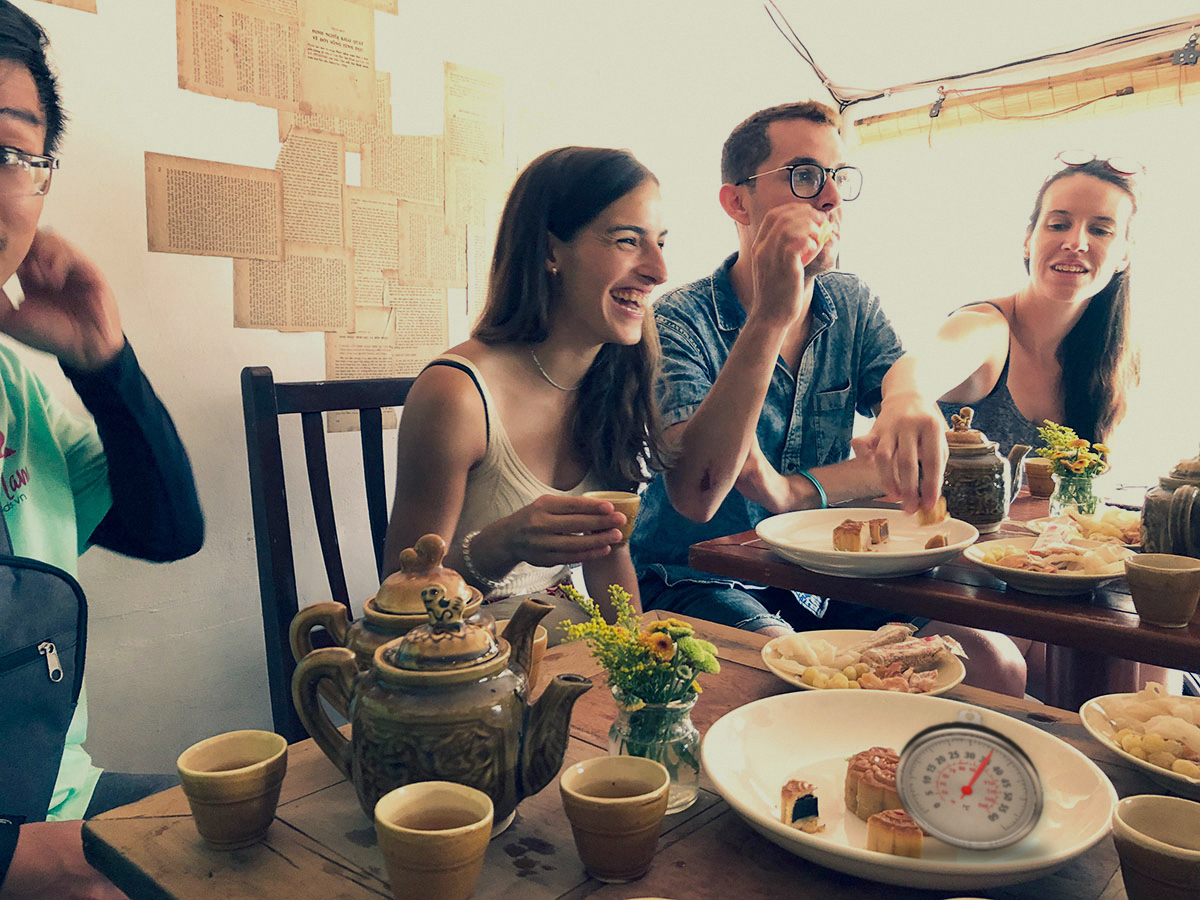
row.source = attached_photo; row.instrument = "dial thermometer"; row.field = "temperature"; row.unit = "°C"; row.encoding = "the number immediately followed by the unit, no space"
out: 35°C
